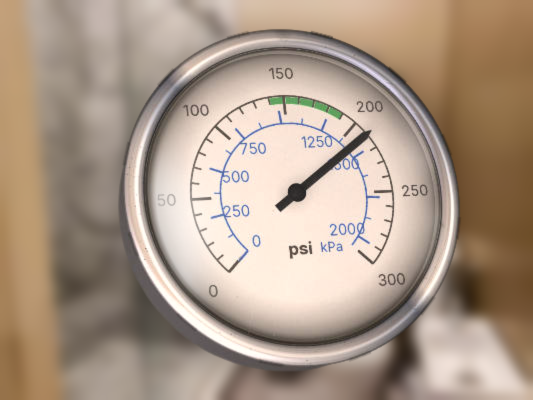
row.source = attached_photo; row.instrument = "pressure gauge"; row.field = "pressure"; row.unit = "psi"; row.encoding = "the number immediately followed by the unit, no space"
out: 210psi
